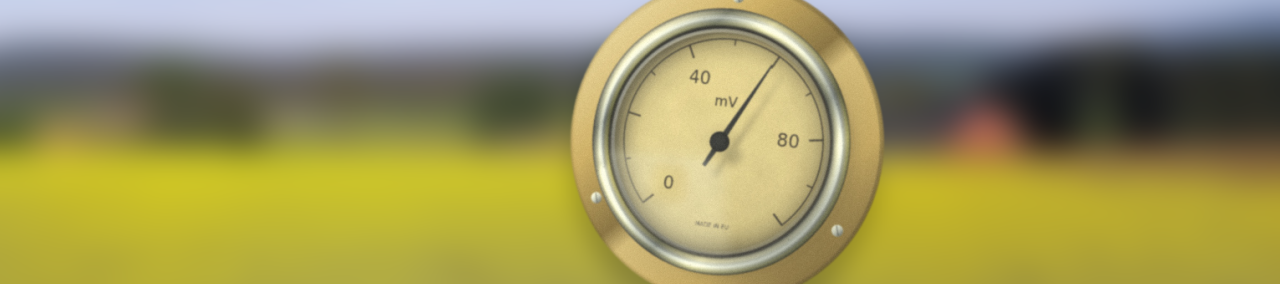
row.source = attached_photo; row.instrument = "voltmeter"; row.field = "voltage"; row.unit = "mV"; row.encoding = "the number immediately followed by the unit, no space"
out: 60mV
